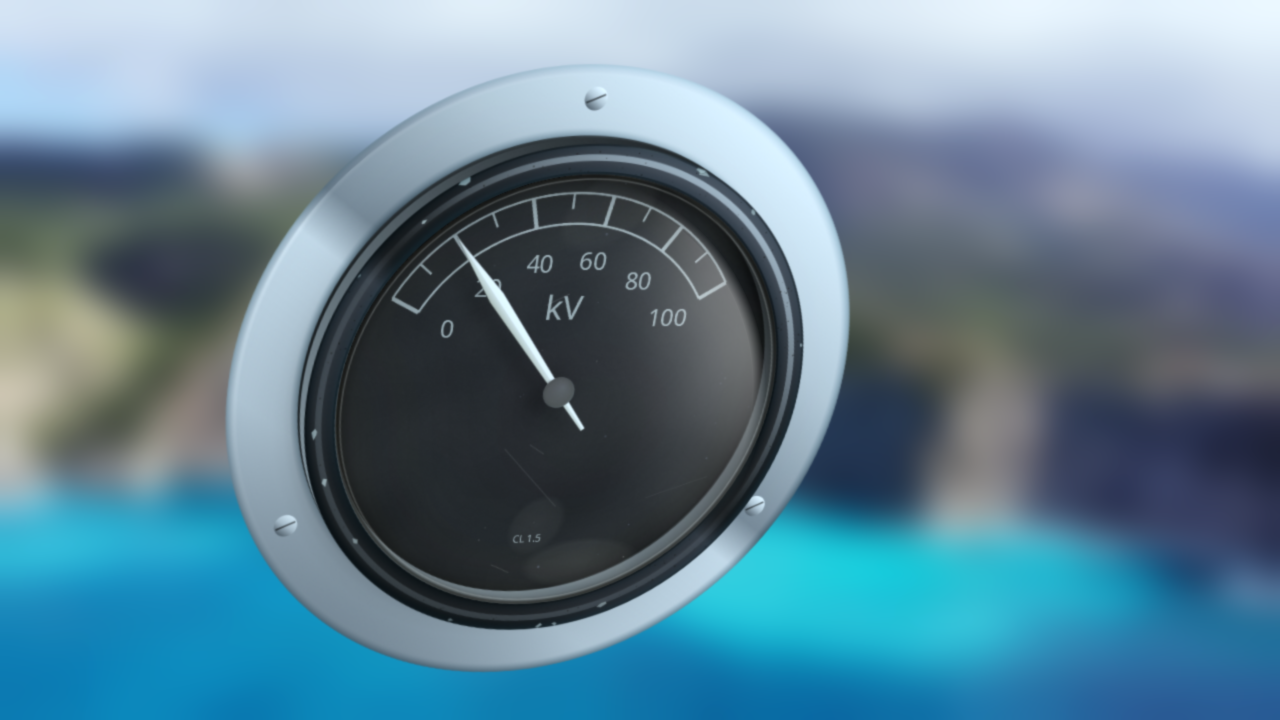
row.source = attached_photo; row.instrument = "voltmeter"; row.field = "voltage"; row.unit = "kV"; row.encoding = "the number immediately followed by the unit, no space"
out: 20kV
